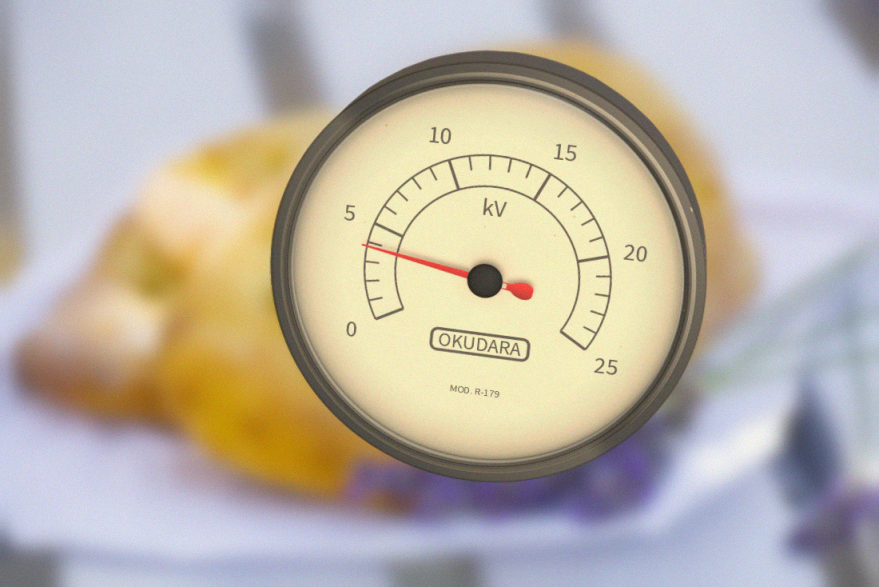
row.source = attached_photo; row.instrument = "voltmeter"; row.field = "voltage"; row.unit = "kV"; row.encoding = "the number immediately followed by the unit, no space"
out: 4kV
